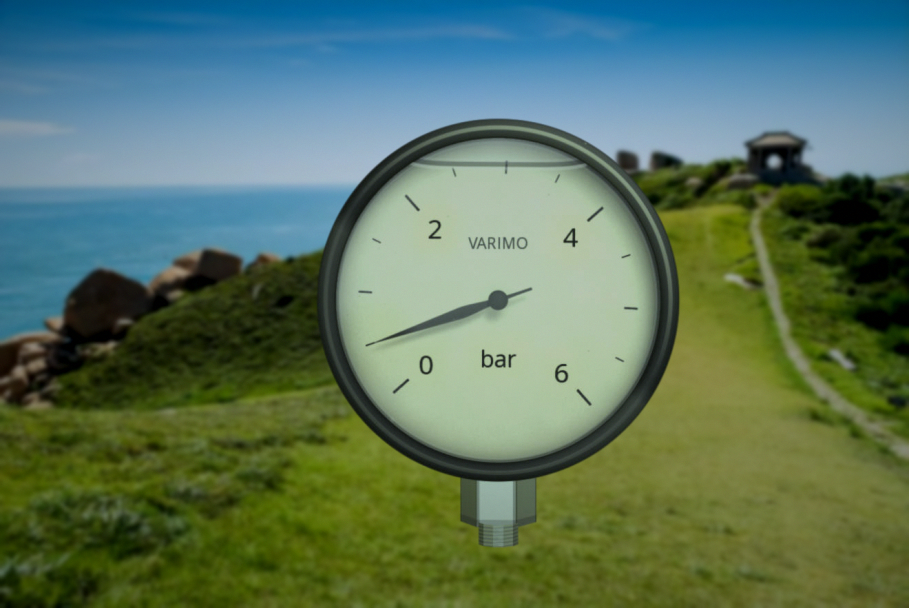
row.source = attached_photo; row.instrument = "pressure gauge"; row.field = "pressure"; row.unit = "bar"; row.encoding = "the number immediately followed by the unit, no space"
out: 0.5bar
